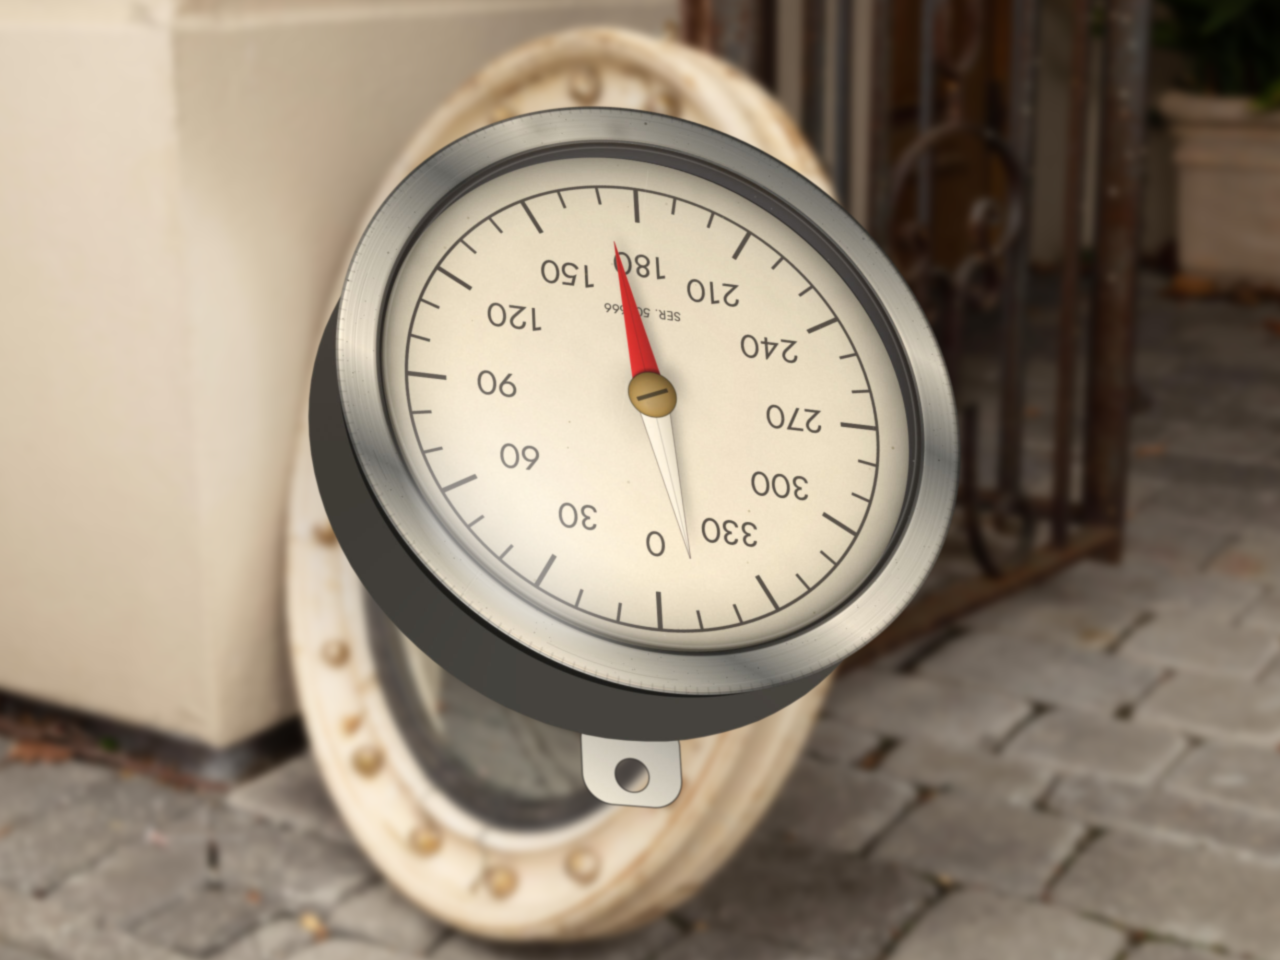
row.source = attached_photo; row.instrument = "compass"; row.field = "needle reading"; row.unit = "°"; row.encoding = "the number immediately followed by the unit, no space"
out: 170°
